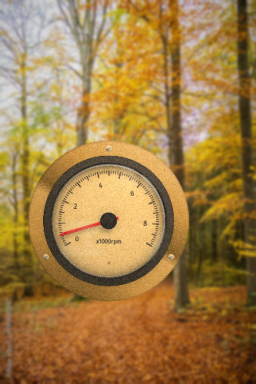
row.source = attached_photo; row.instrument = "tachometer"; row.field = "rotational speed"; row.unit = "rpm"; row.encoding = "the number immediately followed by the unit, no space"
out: 500rpm
